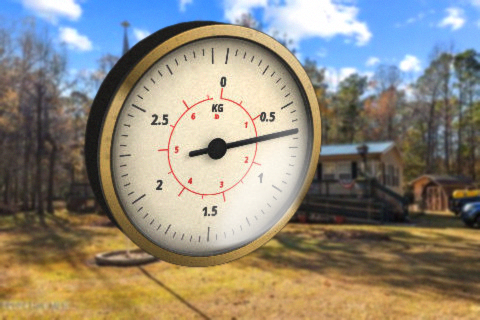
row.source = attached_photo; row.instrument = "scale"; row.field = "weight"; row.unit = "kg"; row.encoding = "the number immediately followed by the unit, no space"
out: 0.65kg
